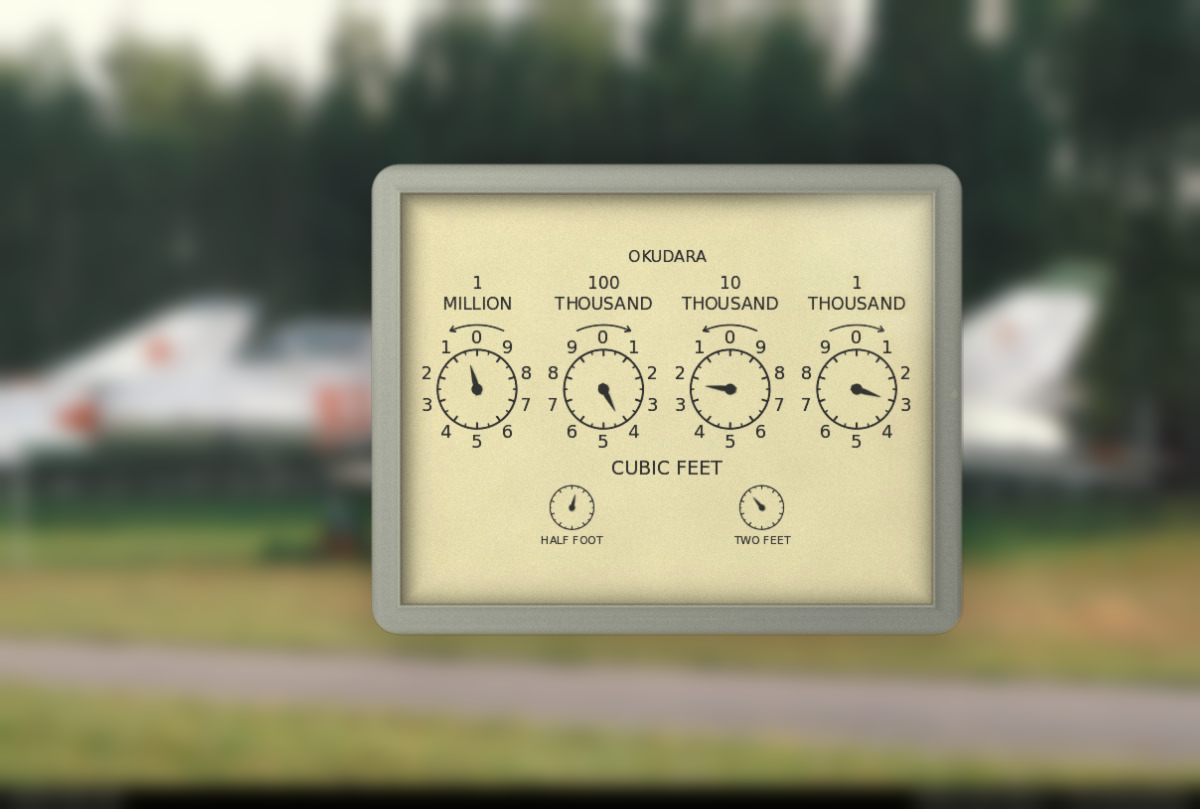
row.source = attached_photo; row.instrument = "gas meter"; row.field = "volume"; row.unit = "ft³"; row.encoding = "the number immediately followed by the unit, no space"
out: 42300ft³
